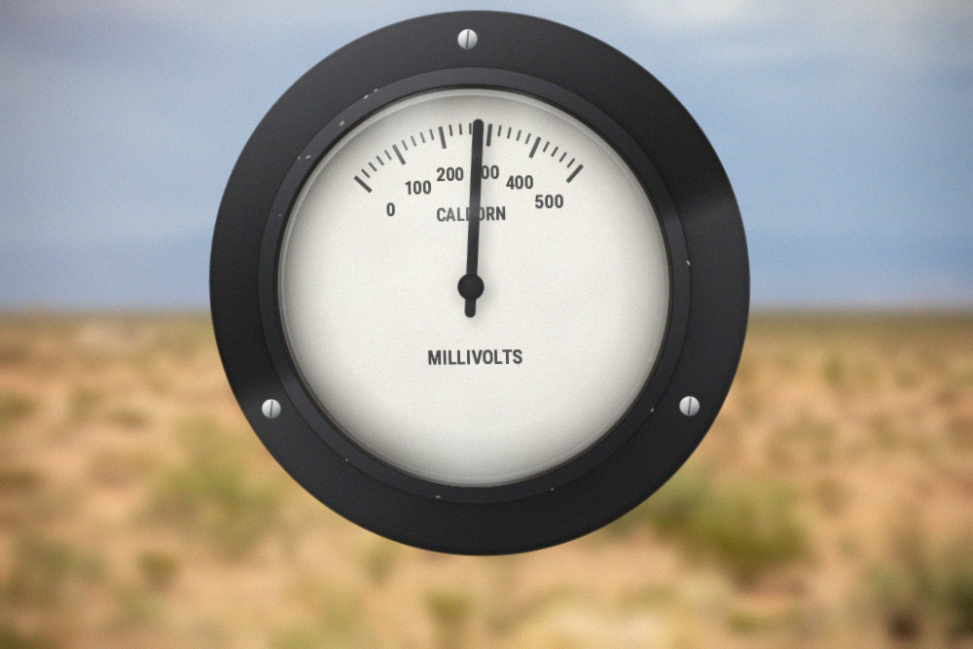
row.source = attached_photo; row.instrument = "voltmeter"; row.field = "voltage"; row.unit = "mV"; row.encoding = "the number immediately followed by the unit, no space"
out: 280mV
